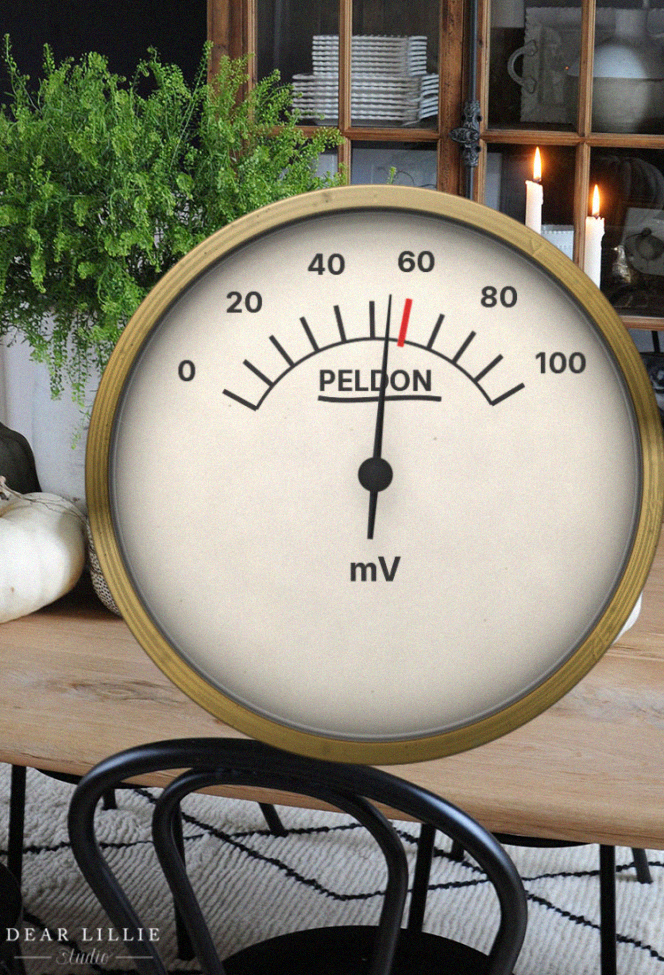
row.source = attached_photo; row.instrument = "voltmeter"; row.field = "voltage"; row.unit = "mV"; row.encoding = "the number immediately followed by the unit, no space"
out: 55mV
